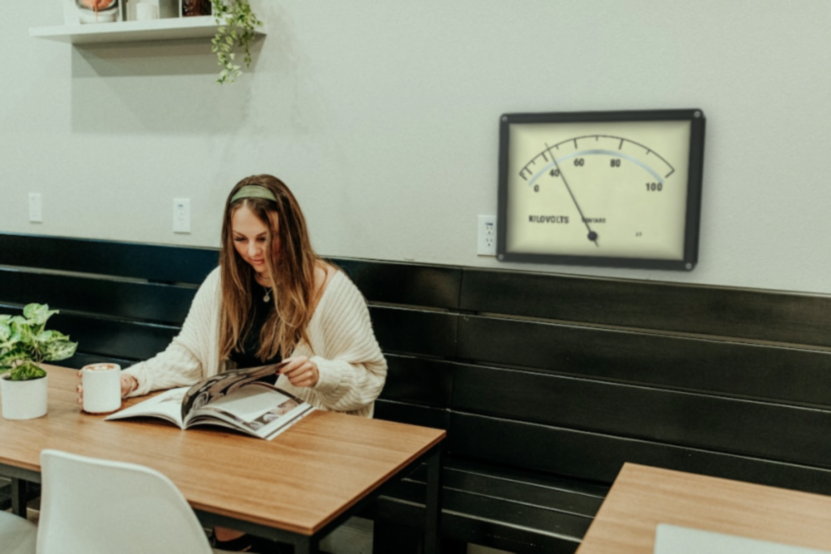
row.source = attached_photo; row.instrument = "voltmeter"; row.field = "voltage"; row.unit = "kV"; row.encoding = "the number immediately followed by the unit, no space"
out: 45kV
